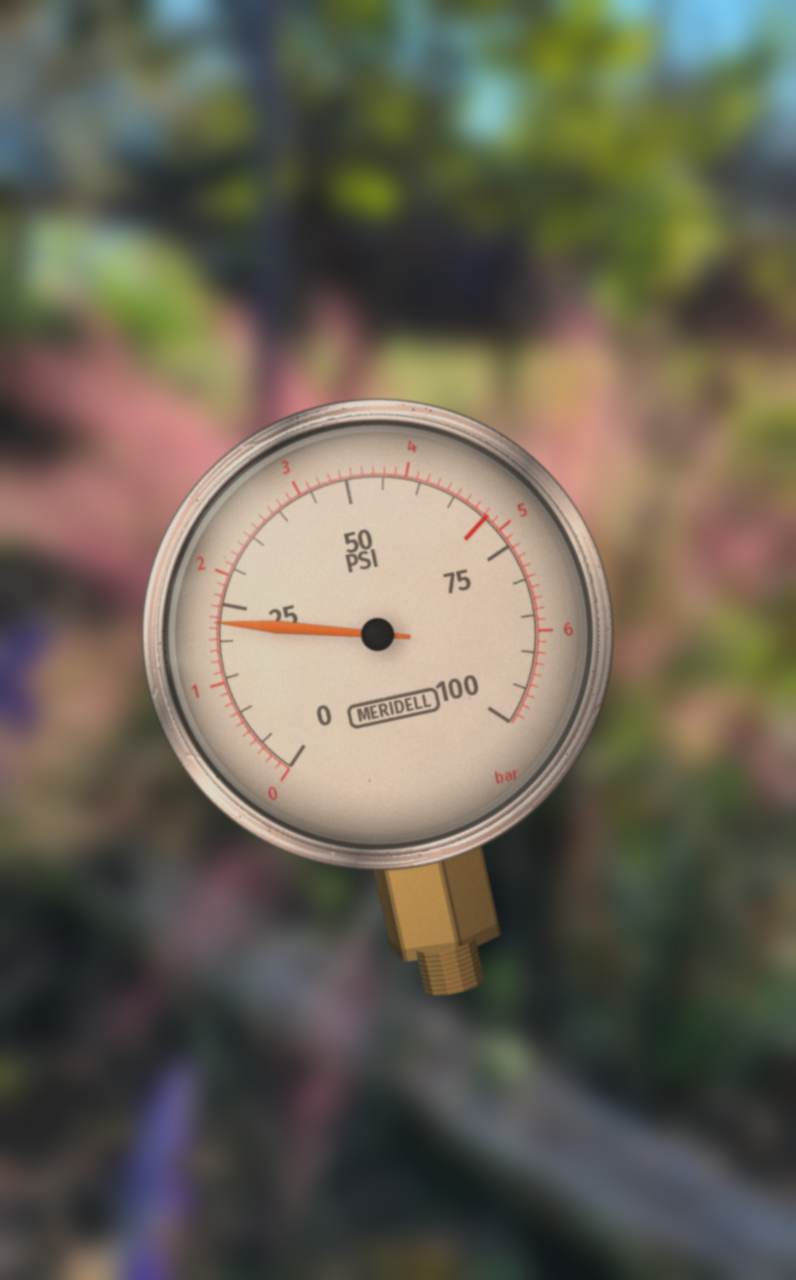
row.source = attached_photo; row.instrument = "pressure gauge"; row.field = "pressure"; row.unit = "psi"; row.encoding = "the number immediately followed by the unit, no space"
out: 22.5psi
